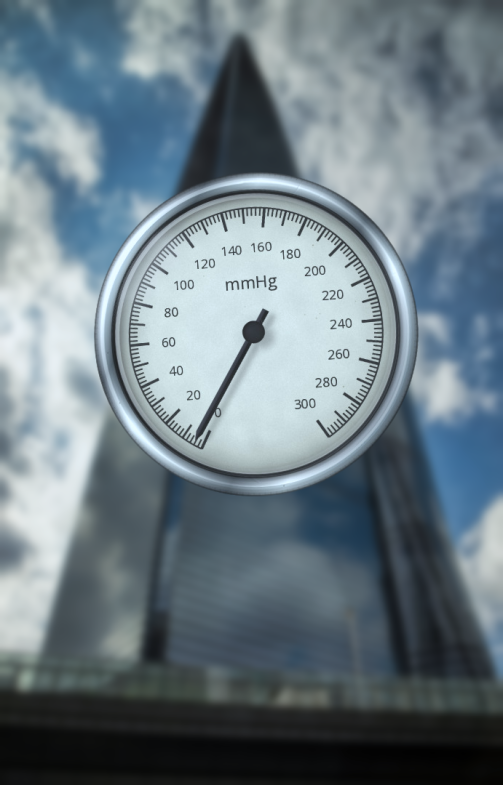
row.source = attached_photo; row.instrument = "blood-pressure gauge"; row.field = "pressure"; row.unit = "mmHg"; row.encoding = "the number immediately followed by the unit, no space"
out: 4mmHg
